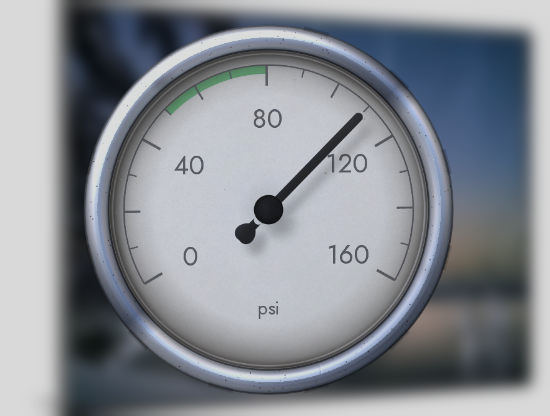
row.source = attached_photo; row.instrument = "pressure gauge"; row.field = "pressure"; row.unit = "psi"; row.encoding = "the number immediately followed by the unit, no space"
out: 110psi
